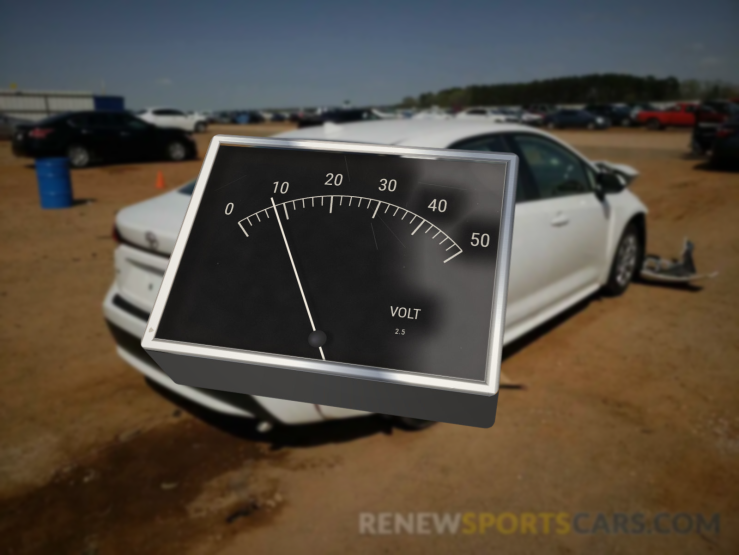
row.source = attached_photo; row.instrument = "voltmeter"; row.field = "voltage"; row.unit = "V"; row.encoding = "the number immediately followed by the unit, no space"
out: 8V
